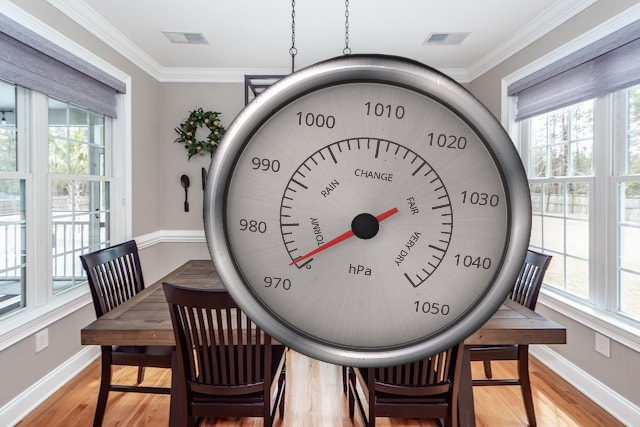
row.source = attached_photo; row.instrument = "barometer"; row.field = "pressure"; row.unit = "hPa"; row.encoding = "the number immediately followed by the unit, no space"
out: 972hPa
